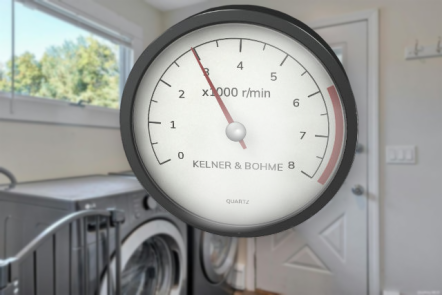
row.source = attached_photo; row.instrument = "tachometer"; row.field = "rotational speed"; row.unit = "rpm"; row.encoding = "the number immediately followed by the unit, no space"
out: 3000rpm
